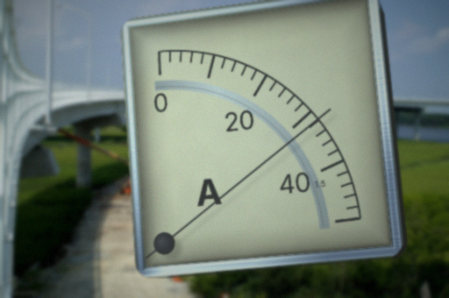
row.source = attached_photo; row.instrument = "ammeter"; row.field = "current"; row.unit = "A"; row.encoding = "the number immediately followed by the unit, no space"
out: 32A
